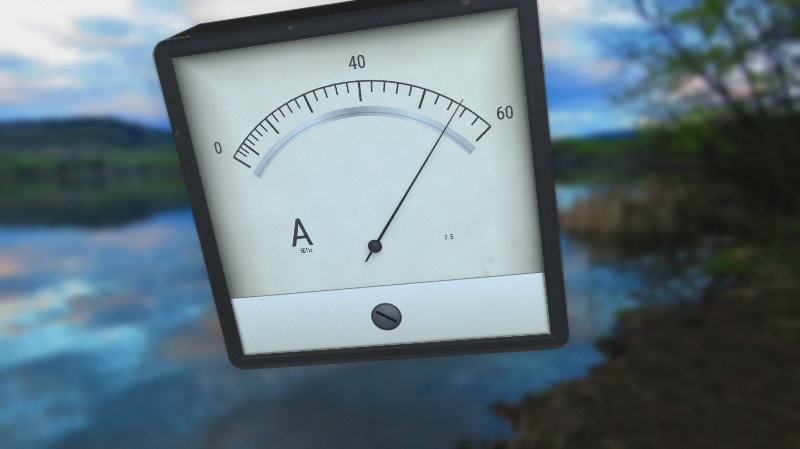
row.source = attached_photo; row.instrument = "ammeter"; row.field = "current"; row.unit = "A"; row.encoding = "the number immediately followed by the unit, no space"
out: 55A
